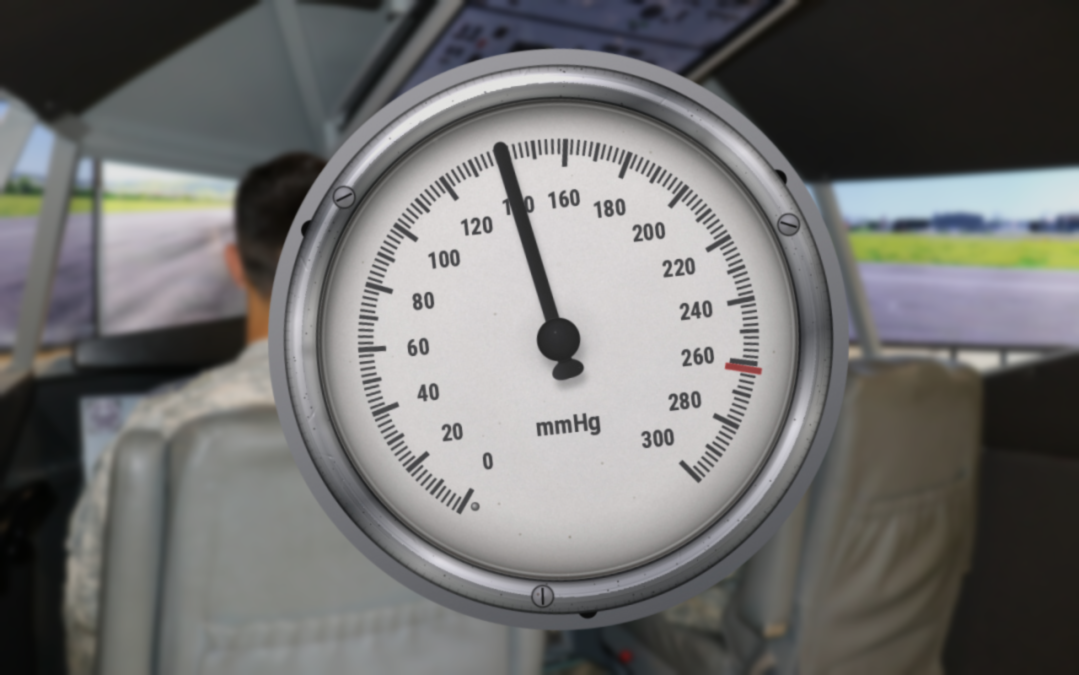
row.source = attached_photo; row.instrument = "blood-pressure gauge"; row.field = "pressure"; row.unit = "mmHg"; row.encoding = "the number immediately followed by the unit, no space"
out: 140mmHg
